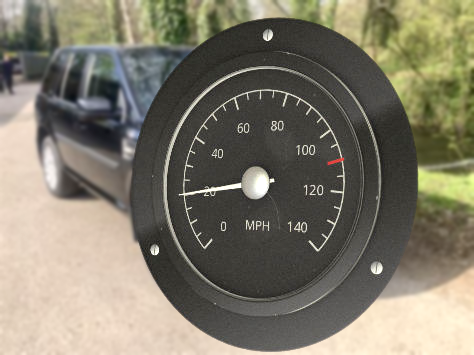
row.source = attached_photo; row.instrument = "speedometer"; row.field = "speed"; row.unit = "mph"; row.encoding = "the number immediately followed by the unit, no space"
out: 20mph
